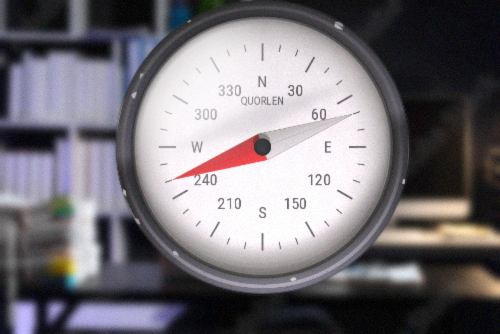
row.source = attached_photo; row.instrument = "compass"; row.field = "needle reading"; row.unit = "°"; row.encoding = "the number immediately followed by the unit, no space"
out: 250°
